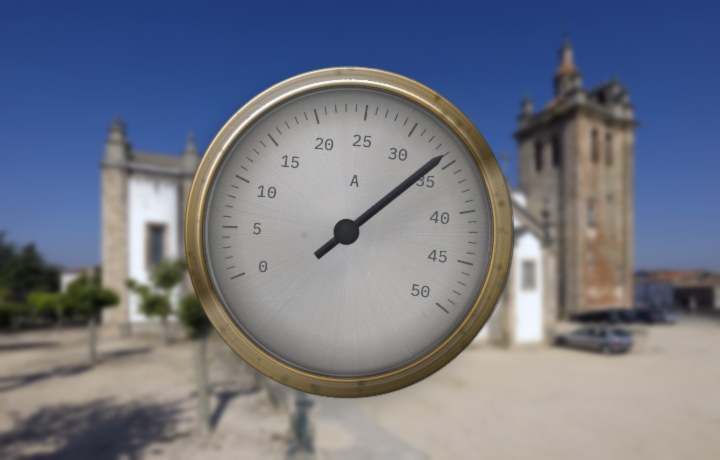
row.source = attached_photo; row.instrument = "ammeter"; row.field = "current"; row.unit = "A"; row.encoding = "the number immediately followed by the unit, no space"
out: 34A
